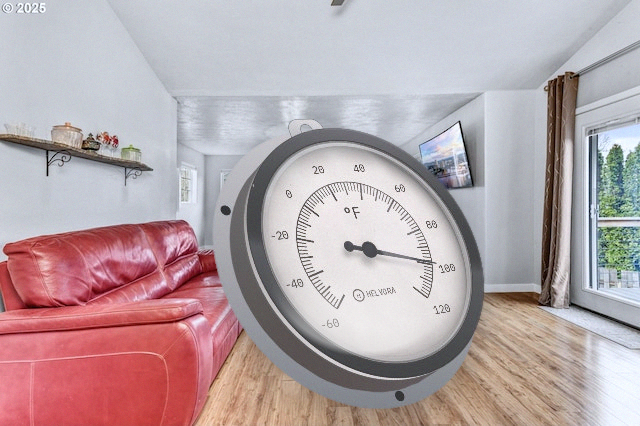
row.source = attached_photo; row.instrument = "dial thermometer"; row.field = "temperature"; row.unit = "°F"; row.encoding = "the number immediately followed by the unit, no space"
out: 100°F
